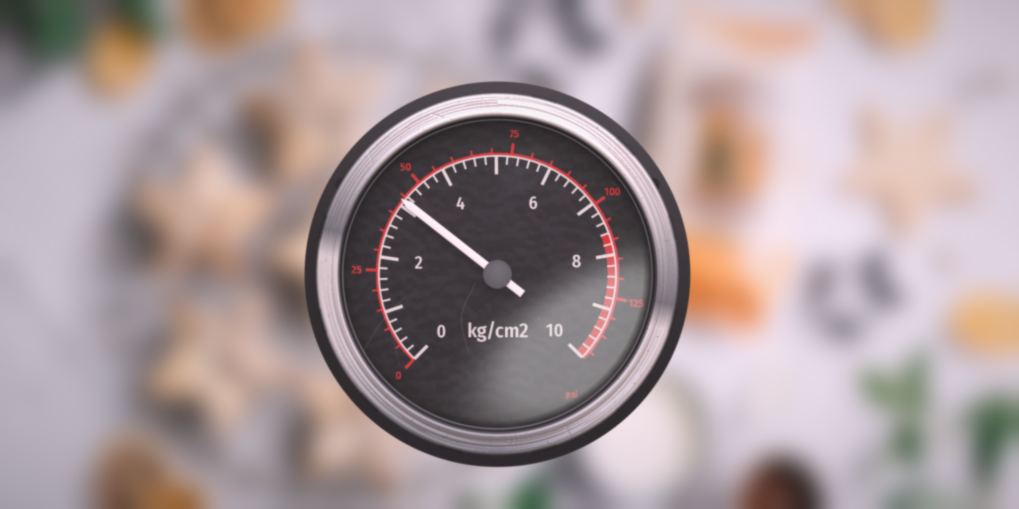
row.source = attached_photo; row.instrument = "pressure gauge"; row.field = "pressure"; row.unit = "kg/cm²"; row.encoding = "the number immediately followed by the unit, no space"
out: 3.1kg/cm²
